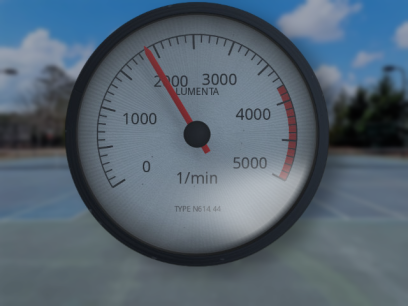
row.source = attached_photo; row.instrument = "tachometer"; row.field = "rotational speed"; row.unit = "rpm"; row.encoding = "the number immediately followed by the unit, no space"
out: 1900rpm
